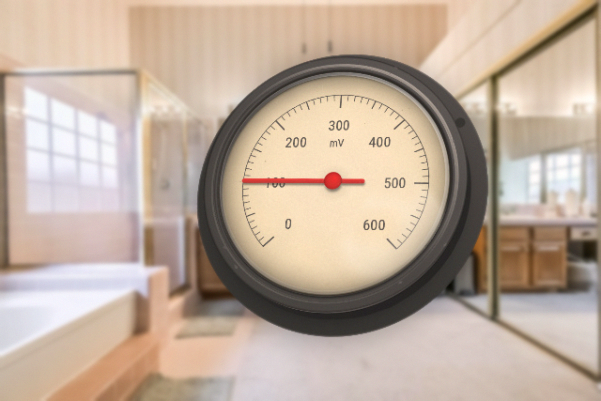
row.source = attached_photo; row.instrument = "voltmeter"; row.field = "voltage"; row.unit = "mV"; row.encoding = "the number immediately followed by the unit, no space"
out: 100mV
